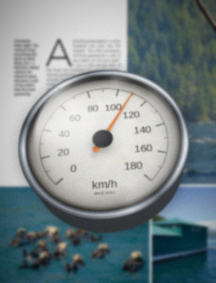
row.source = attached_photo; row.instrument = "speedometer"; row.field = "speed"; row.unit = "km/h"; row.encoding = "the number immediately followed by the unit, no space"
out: 110km/h
